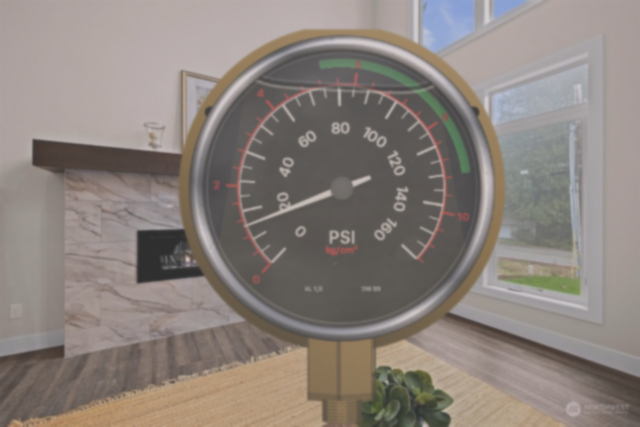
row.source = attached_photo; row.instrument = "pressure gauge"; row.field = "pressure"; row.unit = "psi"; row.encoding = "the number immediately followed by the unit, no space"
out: 15psi
